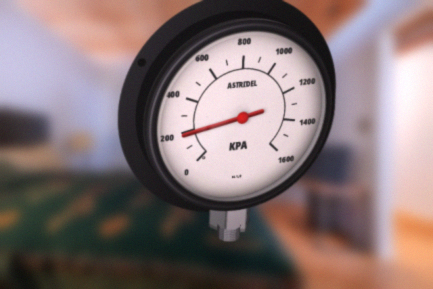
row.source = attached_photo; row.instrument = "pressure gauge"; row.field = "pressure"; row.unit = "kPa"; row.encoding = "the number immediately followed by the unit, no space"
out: 200kPa
